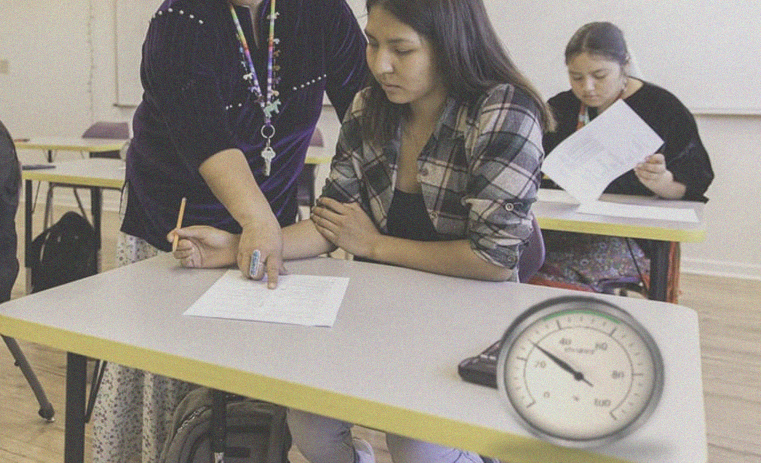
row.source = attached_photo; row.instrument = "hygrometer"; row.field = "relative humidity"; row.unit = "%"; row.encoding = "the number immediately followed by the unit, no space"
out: 28%
